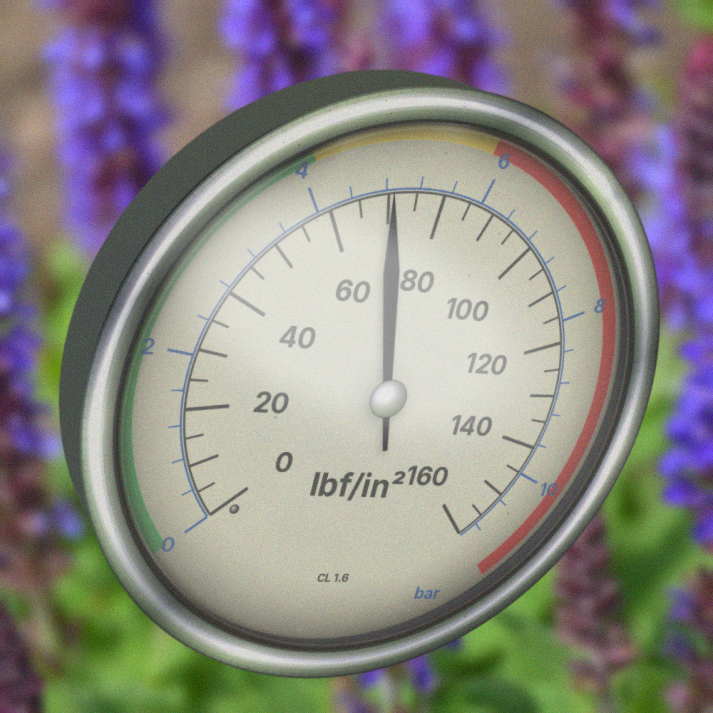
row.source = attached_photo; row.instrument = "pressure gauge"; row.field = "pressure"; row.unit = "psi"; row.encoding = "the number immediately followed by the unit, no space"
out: 70psi
